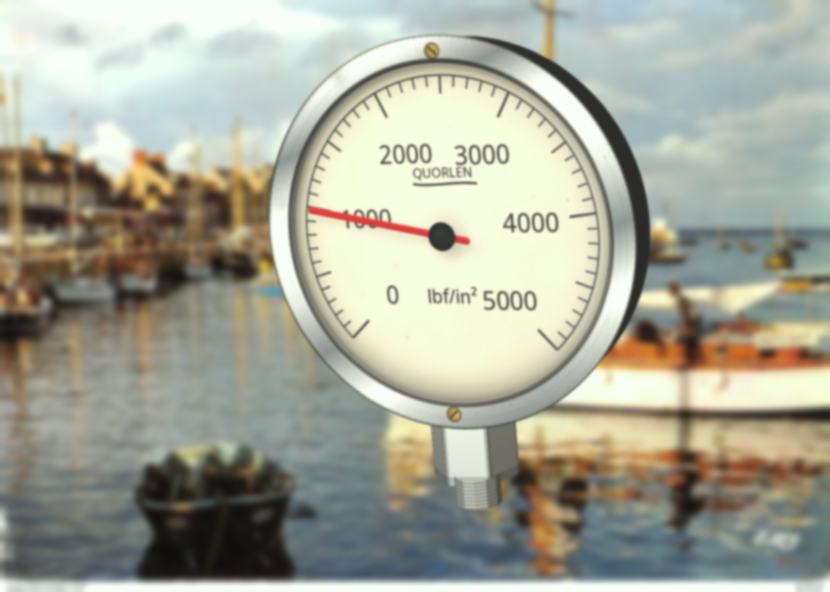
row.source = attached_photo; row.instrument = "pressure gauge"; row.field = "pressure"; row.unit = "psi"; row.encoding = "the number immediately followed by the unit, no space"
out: 1000psi
